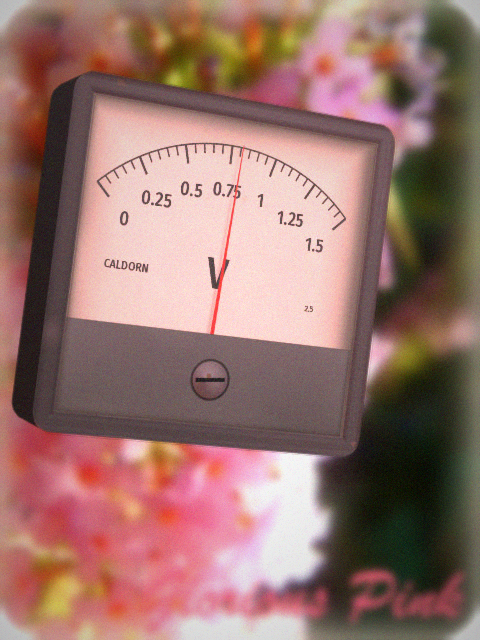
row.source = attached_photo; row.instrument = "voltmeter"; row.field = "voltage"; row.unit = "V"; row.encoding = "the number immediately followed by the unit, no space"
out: 0.8V
